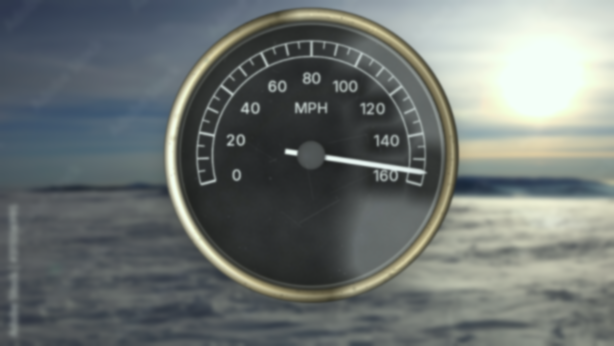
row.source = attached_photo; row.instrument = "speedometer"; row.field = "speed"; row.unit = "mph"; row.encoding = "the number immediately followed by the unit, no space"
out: 155mph
